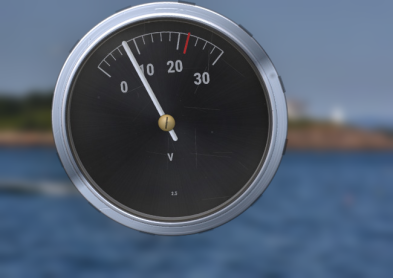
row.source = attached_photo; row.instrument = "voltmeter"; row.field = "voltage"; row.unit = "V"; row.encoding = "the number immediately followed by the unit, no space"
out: 8V
